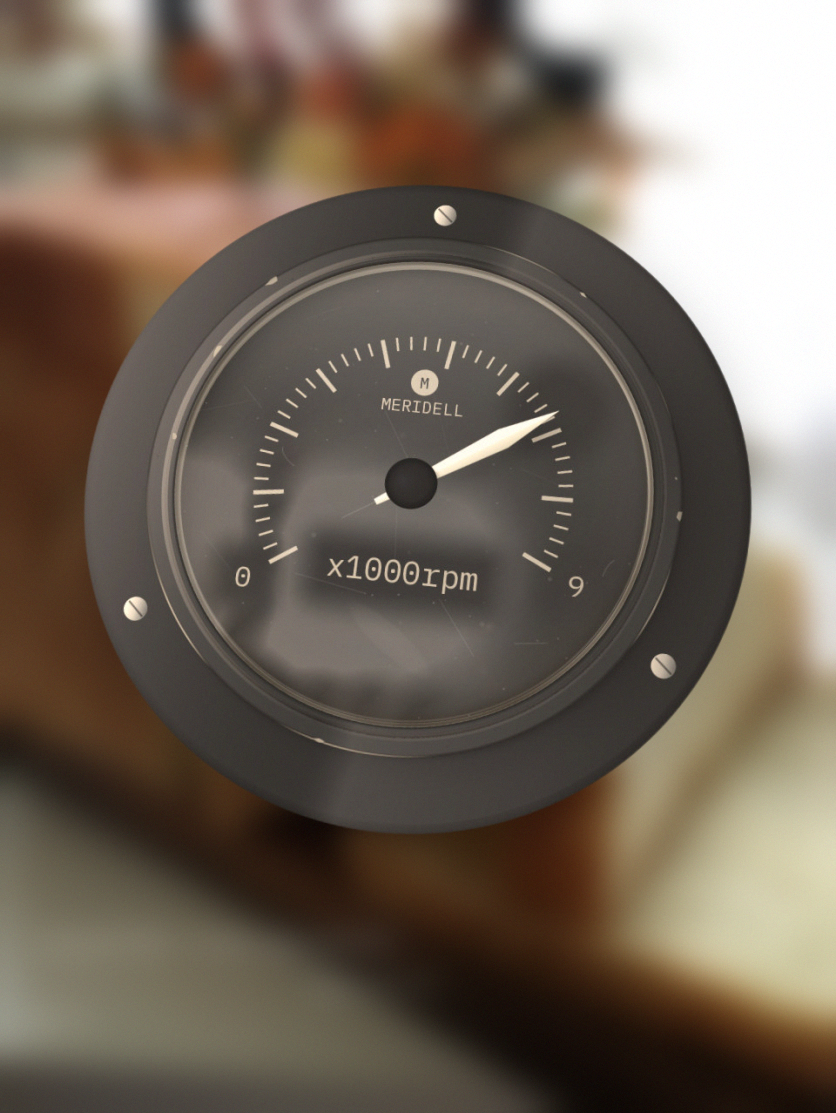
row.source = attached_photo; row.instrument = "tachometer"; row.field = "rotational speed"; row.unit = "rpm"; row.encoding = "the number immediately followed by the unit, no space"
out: 6800rpm
